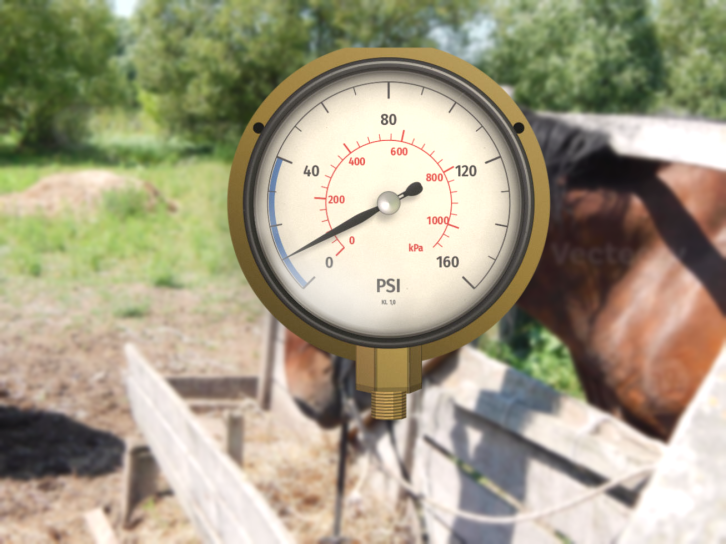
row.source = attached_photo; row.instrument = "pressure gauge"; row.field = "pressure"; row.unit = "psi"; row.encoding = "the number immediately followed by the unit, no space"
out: 10psi
